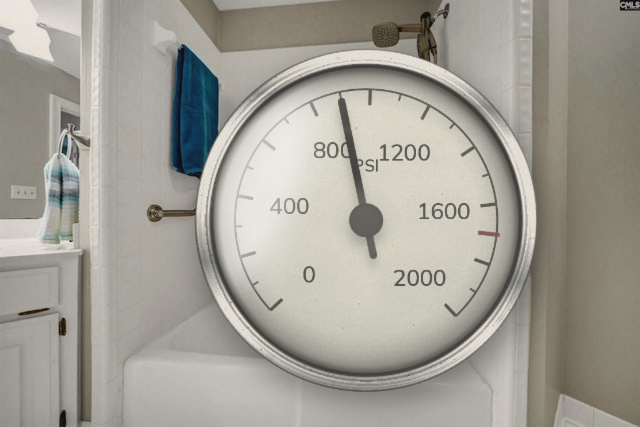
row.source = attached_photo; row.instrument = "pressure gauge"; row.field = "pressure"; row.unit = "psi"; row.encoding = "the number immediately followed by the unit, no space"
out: 900psi
